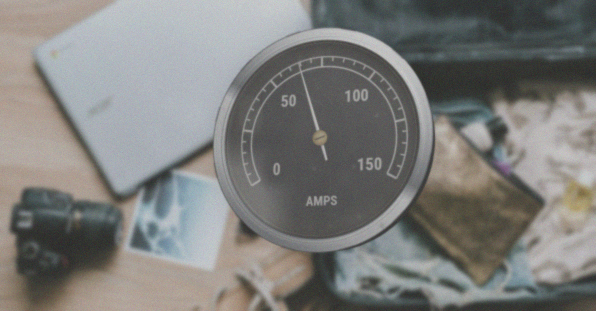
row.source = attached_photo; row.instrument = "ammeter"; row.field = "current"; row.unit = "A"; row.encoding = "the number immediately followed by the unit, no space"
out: 65A
